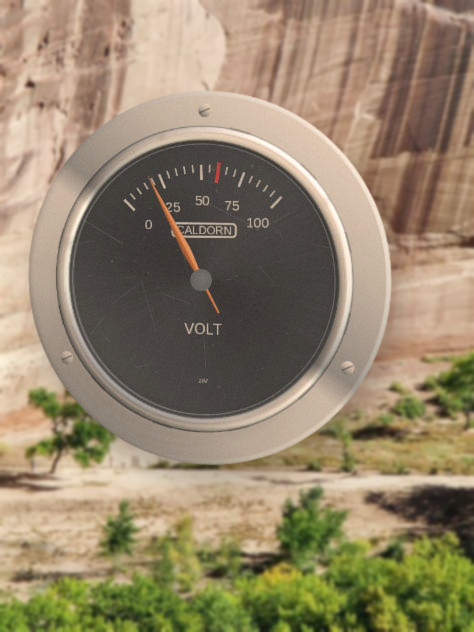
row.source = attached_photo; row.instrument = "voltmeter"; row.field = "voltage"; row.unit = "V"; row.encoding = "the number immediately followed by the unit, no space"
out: 20V
